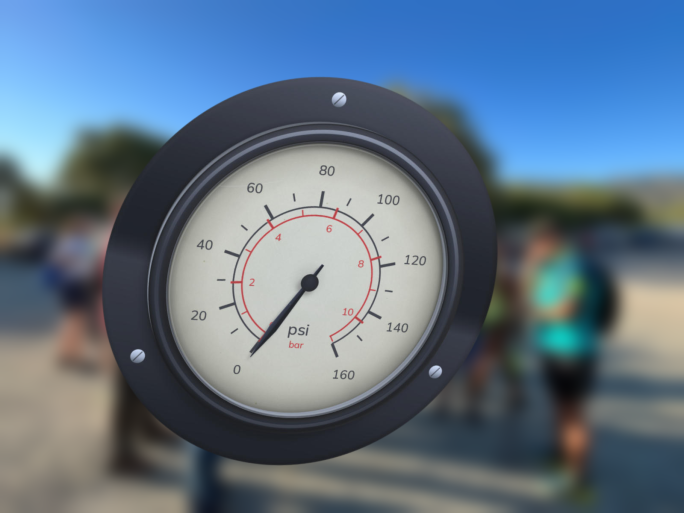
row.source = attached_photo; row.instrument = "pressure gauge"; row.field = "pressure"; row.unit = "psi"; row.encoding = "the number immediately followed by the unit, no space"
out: 0psi
